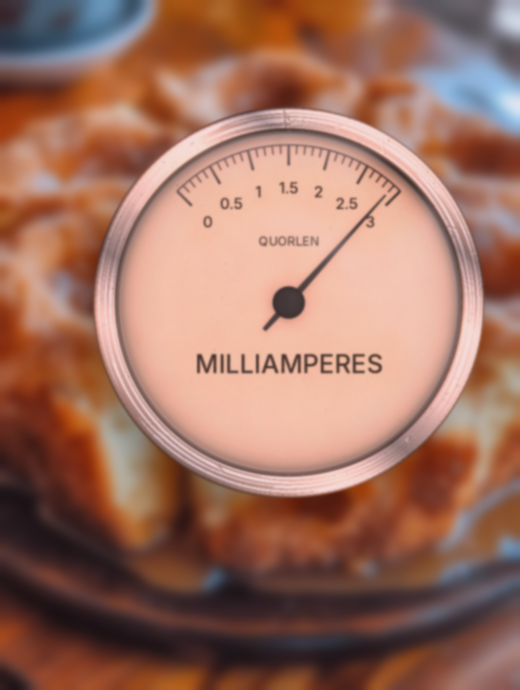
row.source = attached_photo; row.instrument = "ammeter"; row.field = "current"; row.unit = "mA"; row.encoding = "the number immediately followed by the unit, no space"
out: 2.9mA
